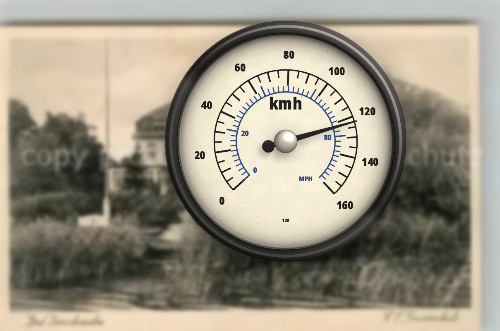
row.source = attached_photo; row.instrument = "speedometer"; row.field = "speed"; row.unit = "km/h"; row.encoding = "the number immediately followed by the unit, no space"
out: 122.5km/h
